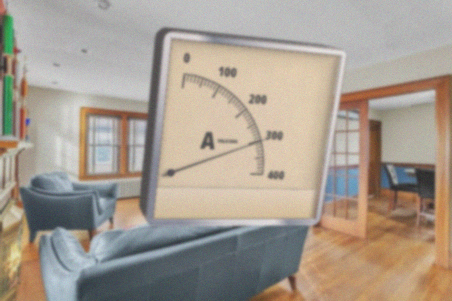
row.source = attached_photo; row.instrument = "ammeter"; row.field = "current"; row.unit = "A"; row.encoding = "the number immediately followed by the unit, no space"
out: 300A
